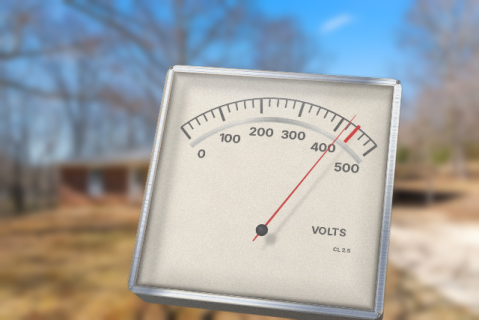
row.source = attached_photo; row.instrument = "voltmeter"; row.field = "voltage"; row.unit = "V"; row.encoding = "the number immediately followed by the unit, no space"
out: 420V
